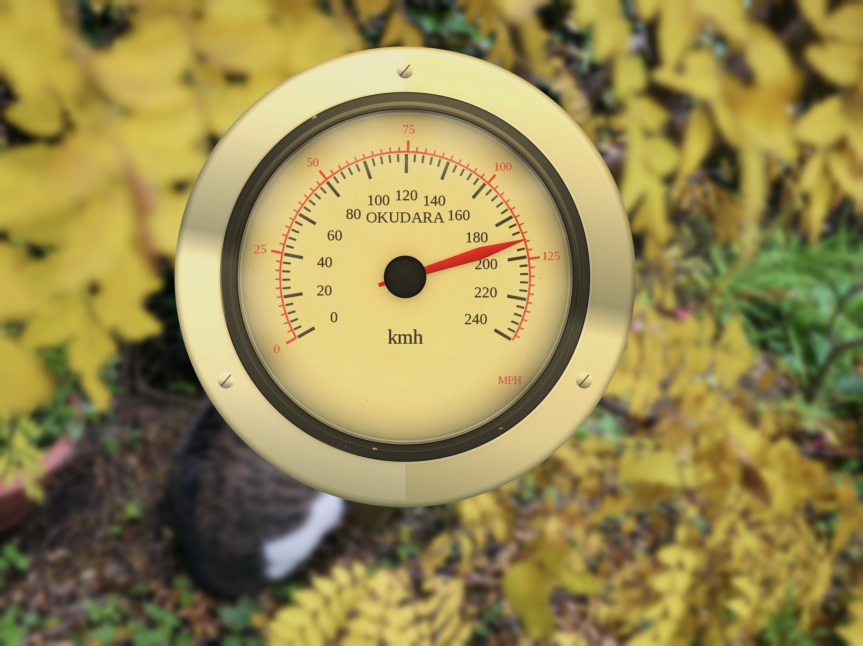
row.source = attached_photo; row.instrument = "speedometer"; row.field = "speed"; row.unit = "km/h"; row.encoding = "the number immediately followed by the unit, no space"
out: 192km/h
